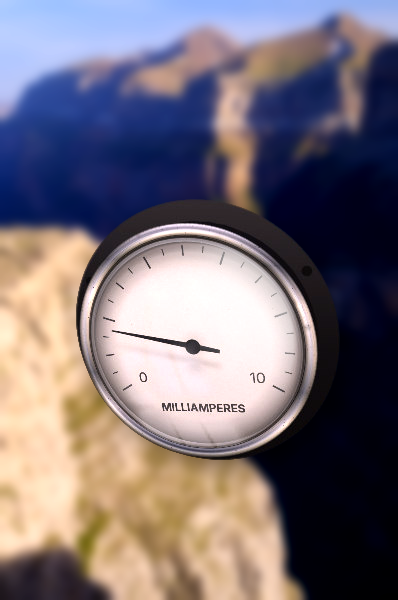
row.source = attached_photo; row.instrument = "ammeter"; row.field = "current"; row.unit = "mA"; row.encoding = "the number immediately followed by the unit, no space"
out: 1.75mA
